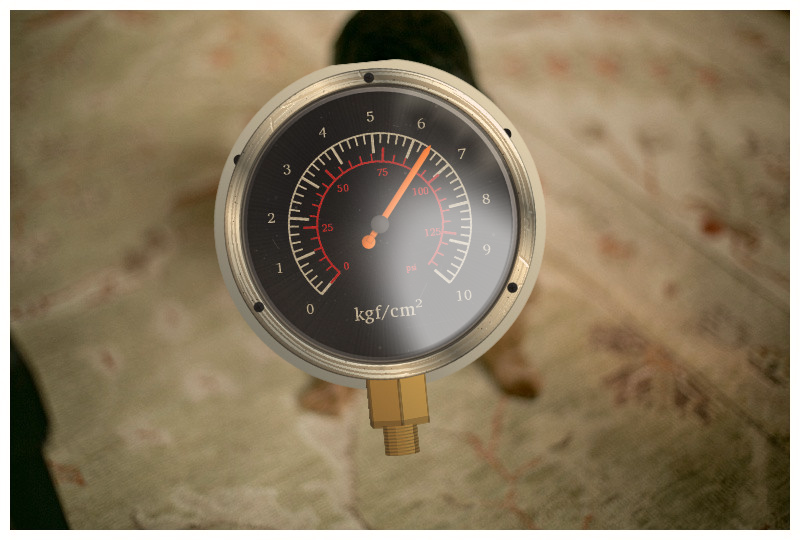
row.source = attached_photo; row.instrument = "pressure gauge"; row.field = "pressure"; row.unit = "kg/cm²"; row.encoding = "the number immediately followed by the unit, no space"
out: 6.4kg/cm²
